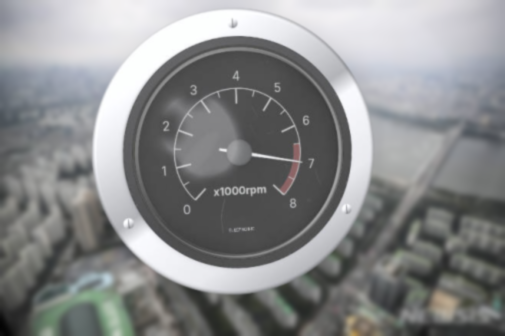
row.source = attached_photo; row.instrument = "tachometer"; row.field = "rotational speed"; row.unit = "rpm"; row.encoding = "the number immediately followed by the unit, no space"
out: 7000rpm
